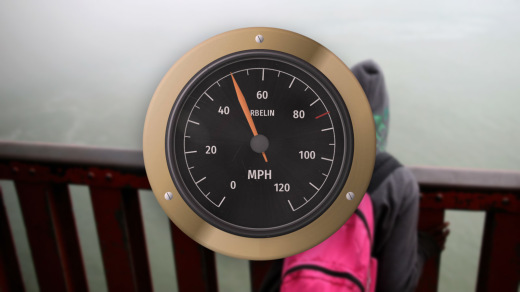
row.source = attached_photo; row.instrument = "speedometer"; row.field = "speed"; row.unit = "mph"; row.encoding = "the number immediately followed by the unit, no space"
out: 50mph
